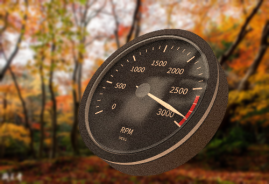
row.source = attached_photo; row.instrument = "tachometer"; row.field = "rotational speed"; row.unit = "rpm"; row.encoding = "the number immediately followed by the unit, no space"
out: 2900rpm
